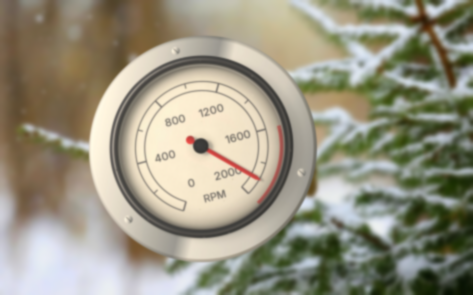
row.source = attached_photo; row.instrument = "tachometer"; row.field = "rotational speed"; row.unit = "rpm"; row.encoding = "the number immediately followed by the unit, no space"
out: 1900rpm
